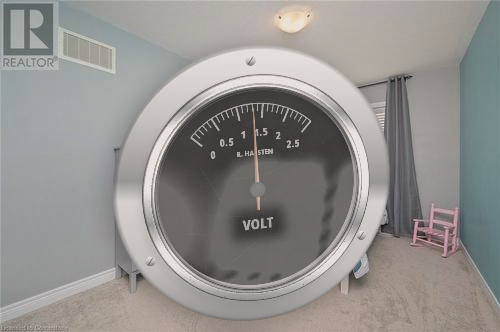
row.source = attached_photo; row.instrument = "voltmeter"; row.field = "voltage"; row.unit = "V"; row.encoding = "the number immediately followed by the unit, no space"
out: 1.3V
